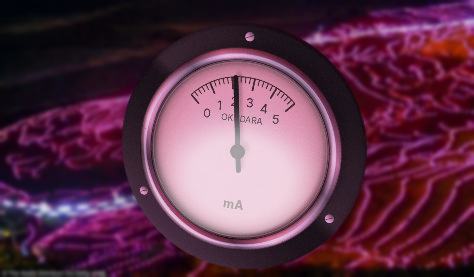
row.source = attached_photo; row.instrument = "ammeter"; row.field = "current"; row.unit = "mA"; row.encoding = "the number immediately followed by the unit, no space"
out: 2.2mA
